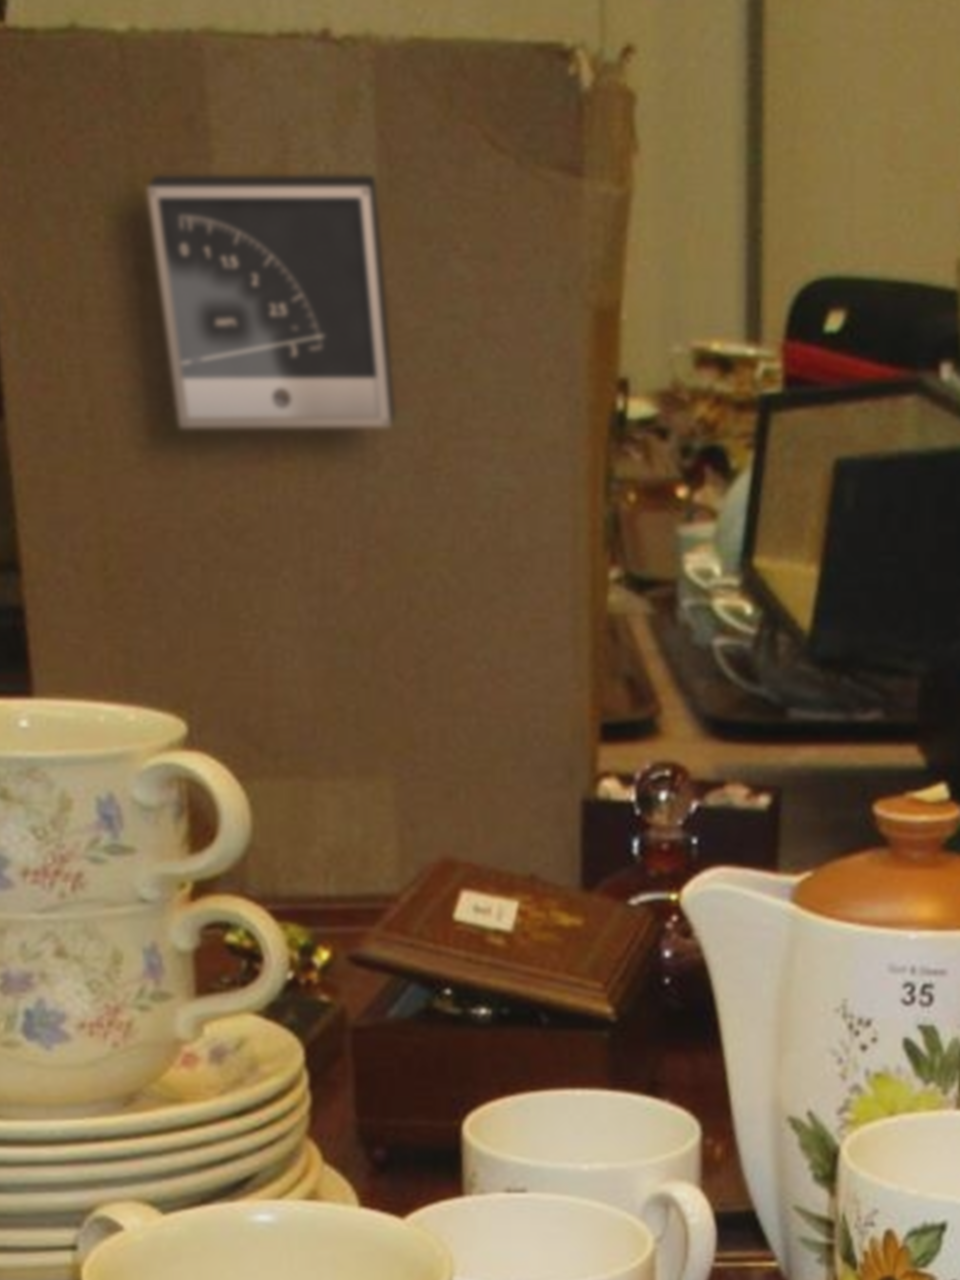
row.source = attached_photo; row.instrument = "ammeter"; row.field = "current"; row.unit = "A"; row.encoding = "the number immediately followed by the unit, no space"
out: 2.9A
